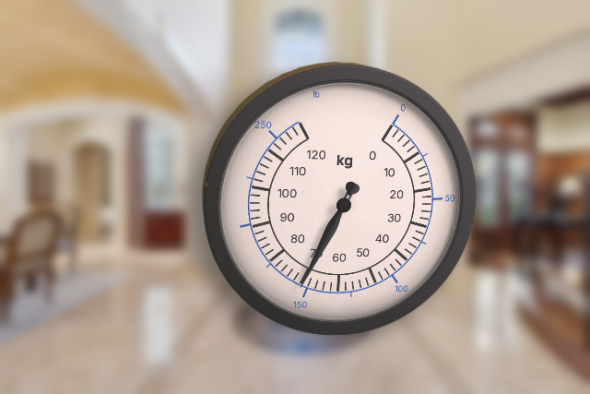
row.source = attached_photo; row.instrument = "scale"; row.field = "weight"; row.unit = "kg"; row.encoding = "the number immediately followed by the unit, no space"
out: 70kg
